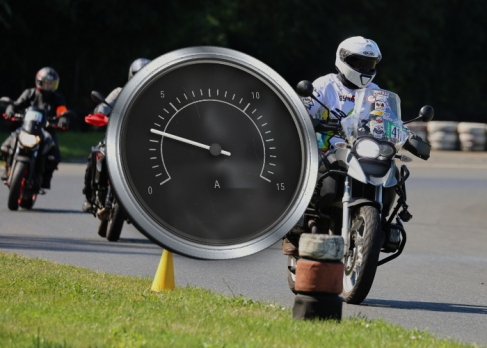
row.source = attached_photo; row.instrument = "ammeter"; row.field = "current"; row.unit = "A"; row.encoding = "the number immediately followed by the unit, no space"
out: 3A
